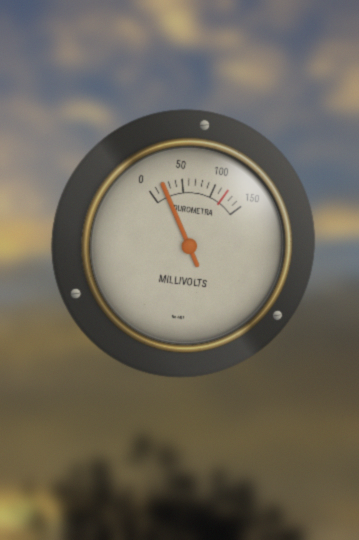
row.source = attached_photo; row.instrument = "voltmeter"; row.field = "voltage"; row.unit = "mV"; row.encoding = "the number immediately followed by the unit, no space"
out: 20mV
